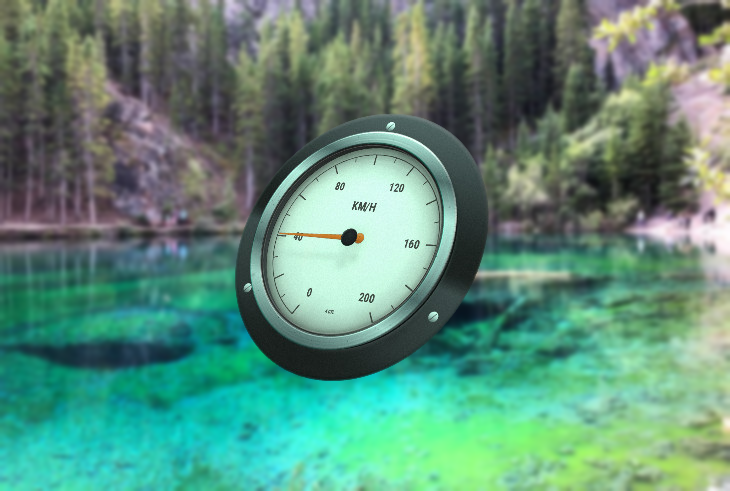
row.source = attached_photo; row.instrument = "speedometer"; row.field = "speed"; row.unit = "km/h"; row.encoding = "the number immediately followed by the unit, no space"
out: 40km/h
